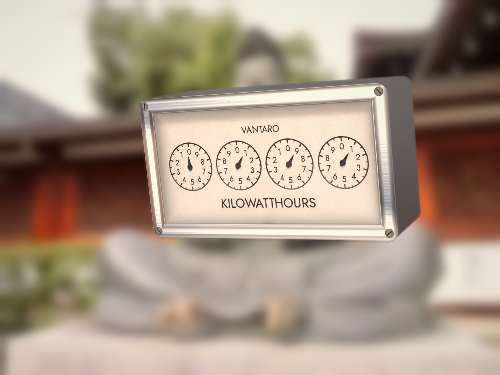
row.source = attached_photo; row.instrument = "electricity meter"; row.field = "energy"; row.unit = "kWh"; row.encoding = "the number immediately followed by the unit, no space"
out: 91kWh
